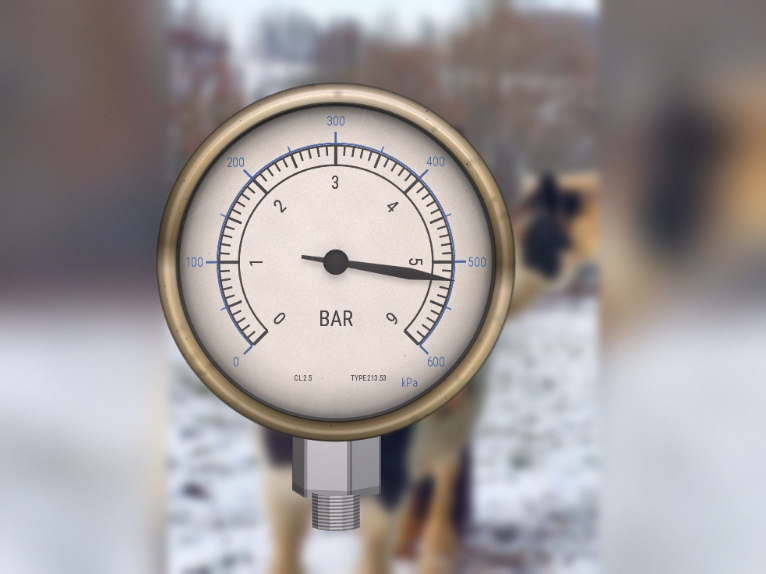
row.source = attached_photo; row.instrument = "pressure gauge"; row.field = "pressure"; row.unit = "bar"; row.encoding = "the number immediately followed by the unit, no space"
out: 5.2bar
